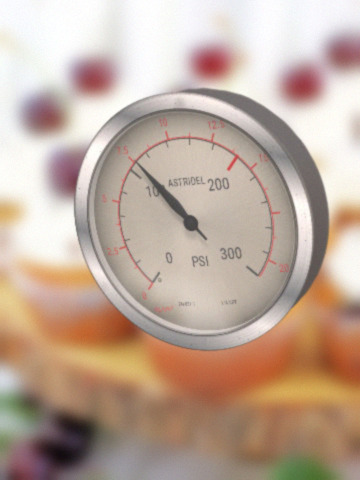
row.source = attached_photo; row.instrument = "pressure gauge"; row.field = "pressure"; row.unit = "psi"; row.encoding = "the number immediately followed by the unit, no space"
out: 110psi
